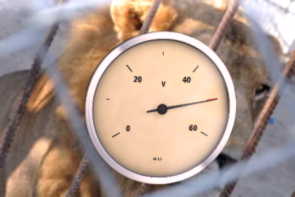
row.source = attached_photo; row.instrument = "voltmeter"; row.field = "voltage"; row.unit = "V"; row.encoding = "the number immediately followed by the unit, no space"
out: 50V
